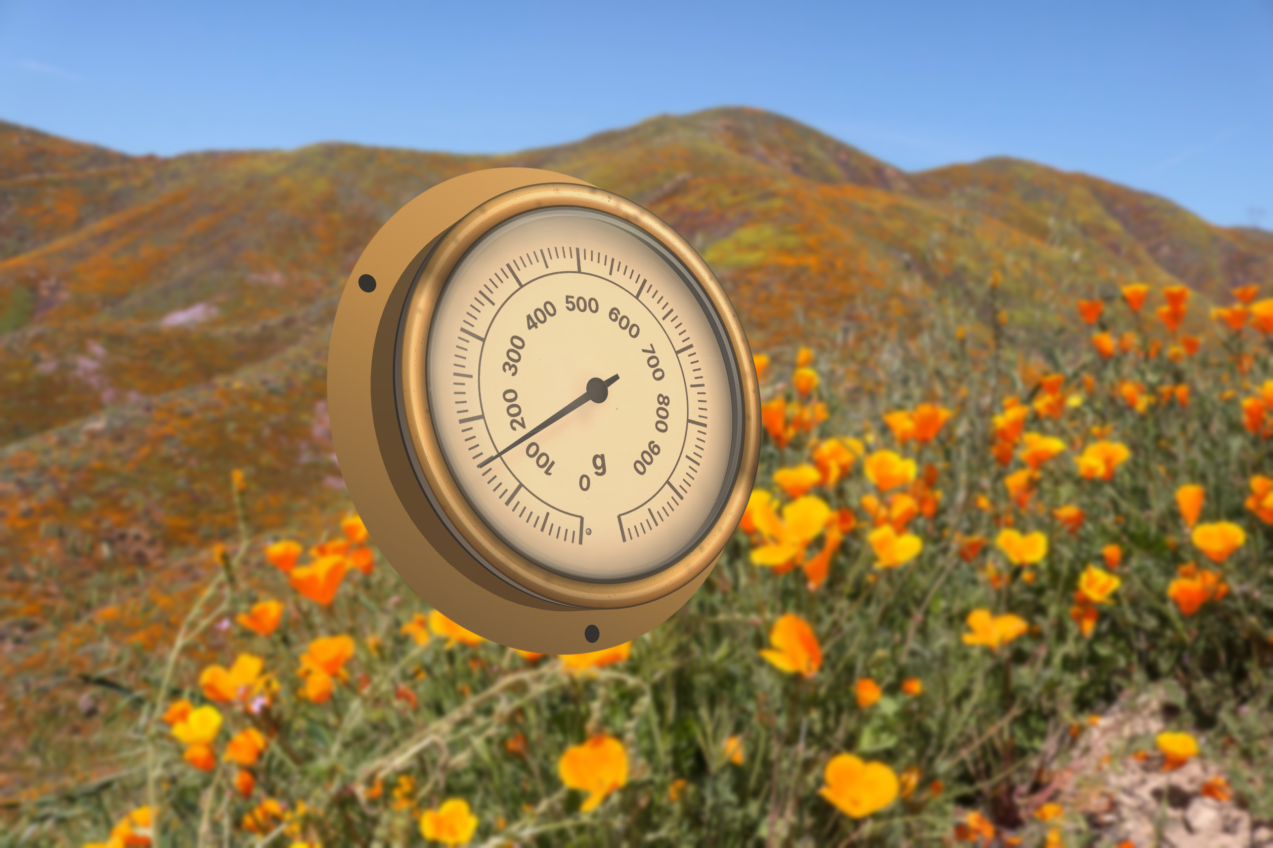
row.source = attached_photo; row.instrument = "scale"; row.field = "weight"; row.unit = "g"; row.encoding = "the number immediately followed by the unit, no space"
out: 150g
